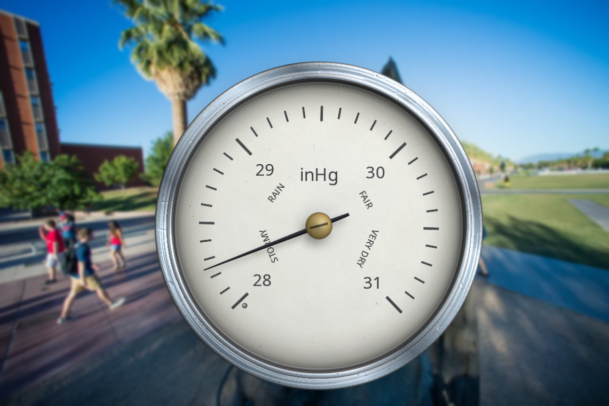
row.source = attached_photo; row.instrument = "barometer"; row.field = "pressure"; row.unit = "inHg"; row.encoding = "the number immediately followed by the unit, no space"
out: 28.25inHg
